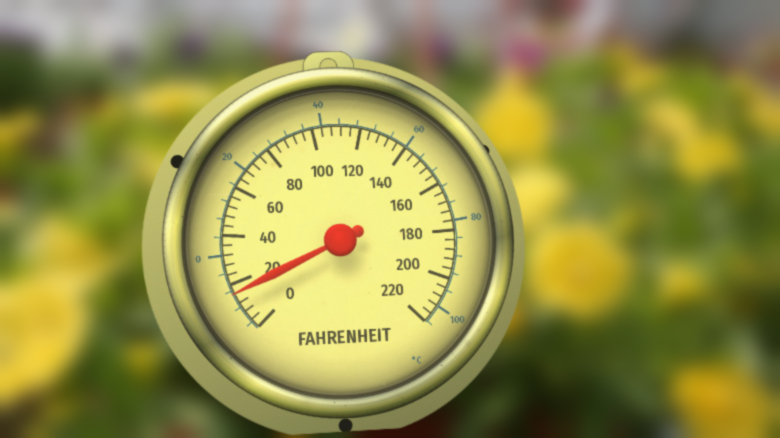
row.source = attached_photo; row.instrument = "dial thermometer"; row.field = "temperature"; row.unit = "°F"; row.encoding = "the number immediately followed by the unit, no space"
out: 16°F
